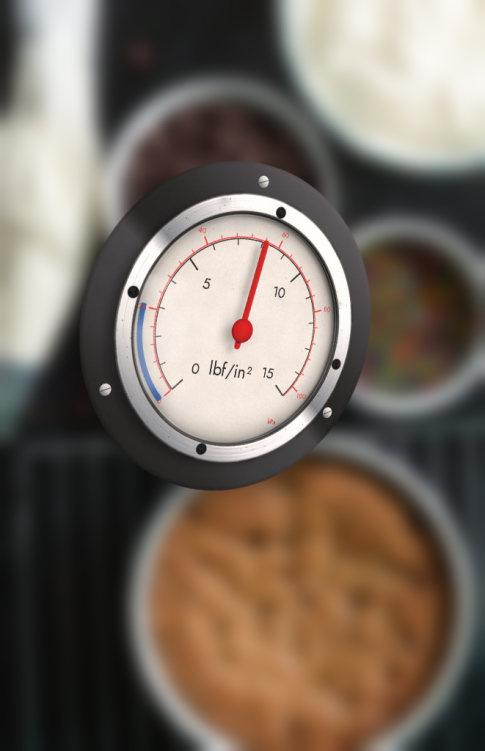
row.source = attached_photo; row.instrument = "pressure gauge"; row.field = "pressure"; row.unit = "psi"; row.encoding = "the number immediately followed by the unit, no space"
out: 8psi
